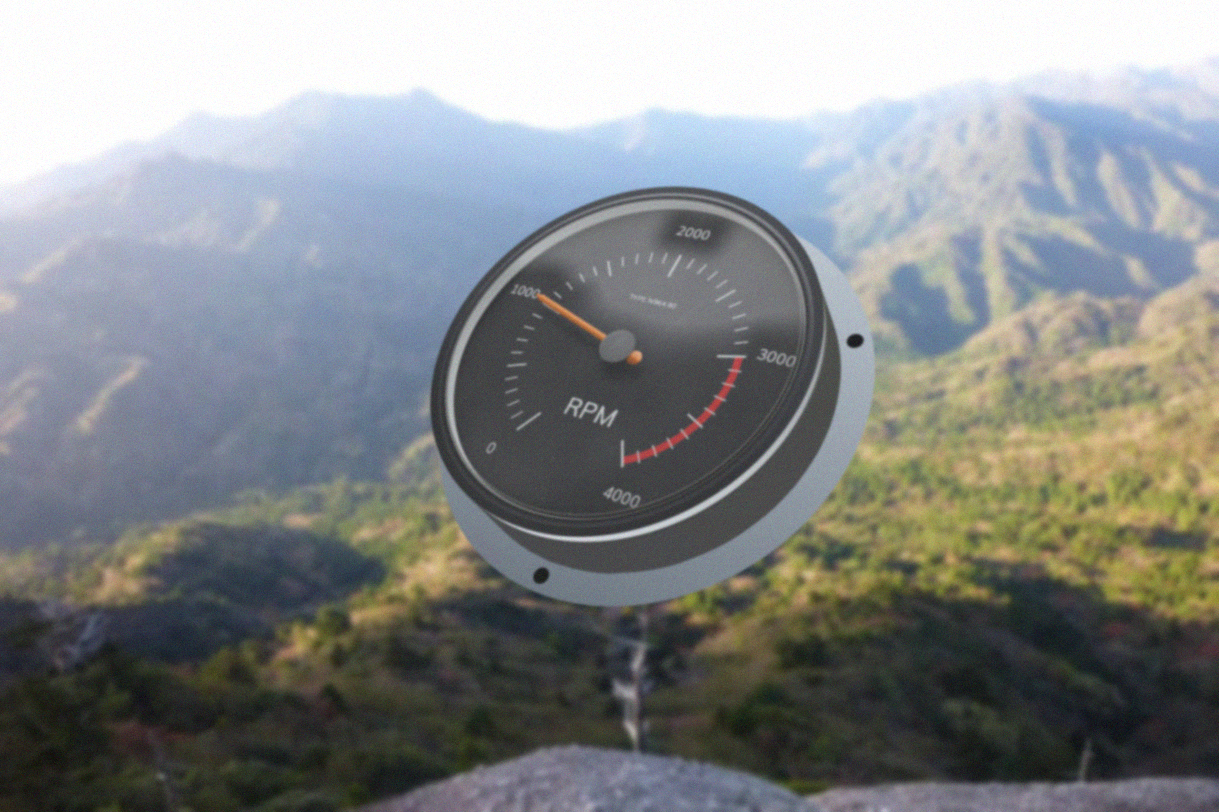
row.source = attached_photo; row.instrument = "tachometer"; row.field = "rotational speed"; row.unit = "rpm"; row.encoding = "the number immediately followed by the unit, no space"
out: 1000rpm
